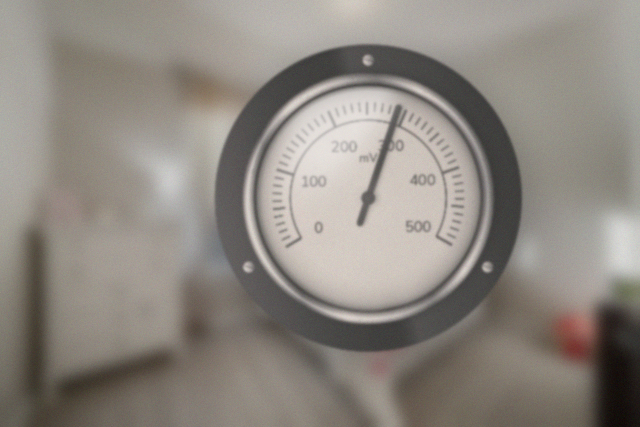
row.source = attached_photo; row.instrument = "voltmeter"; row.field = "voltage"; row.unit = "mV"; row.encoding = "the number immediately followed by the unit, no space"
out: 290mV
